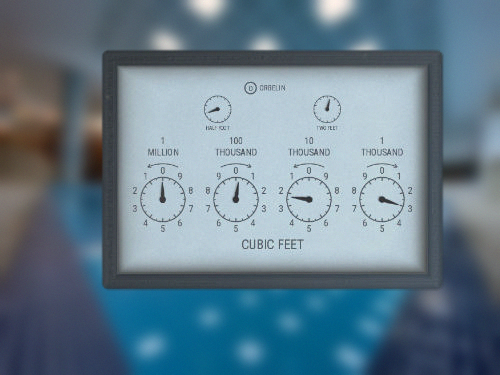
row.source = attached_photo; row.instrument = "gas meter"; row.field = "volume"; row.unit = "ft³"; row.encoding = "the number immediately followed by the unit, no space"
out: 2300ft³
